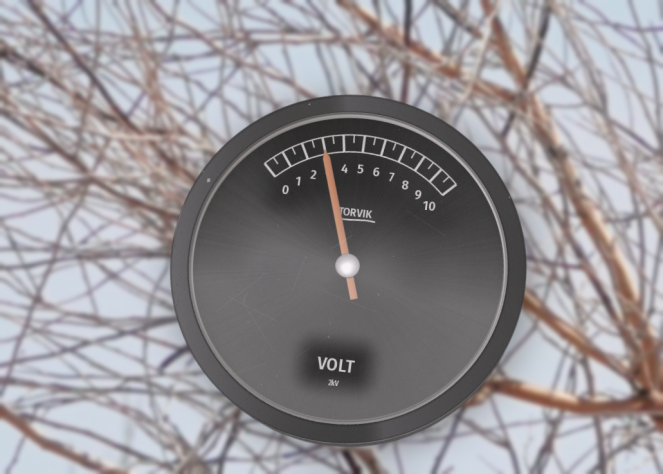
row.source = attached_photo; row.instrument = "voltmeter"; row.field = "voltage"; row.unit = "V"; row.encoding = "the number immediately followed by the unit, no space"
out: 3V
